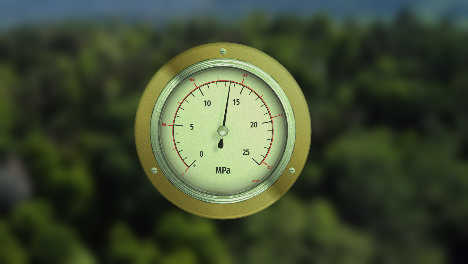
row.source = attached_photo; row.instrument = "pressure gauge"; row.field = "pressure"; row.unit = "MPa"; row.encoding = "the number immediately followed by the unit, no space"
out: 13.5MPa
